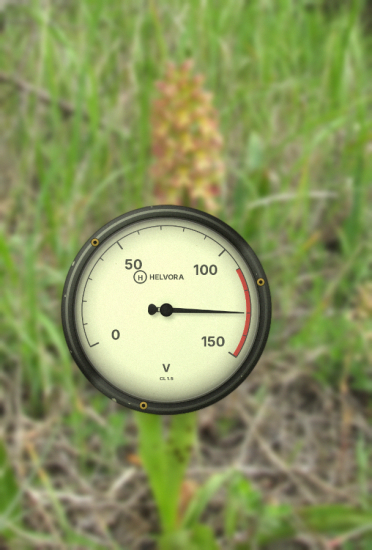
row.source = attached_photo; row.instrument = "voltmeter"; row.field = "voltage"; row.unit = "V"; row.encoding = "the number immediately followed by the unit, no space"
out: 130V
